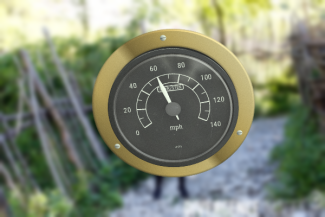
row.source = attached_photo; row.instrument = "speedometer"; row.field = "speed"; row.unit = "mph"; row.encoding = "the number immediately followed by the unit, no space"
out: 60mph
